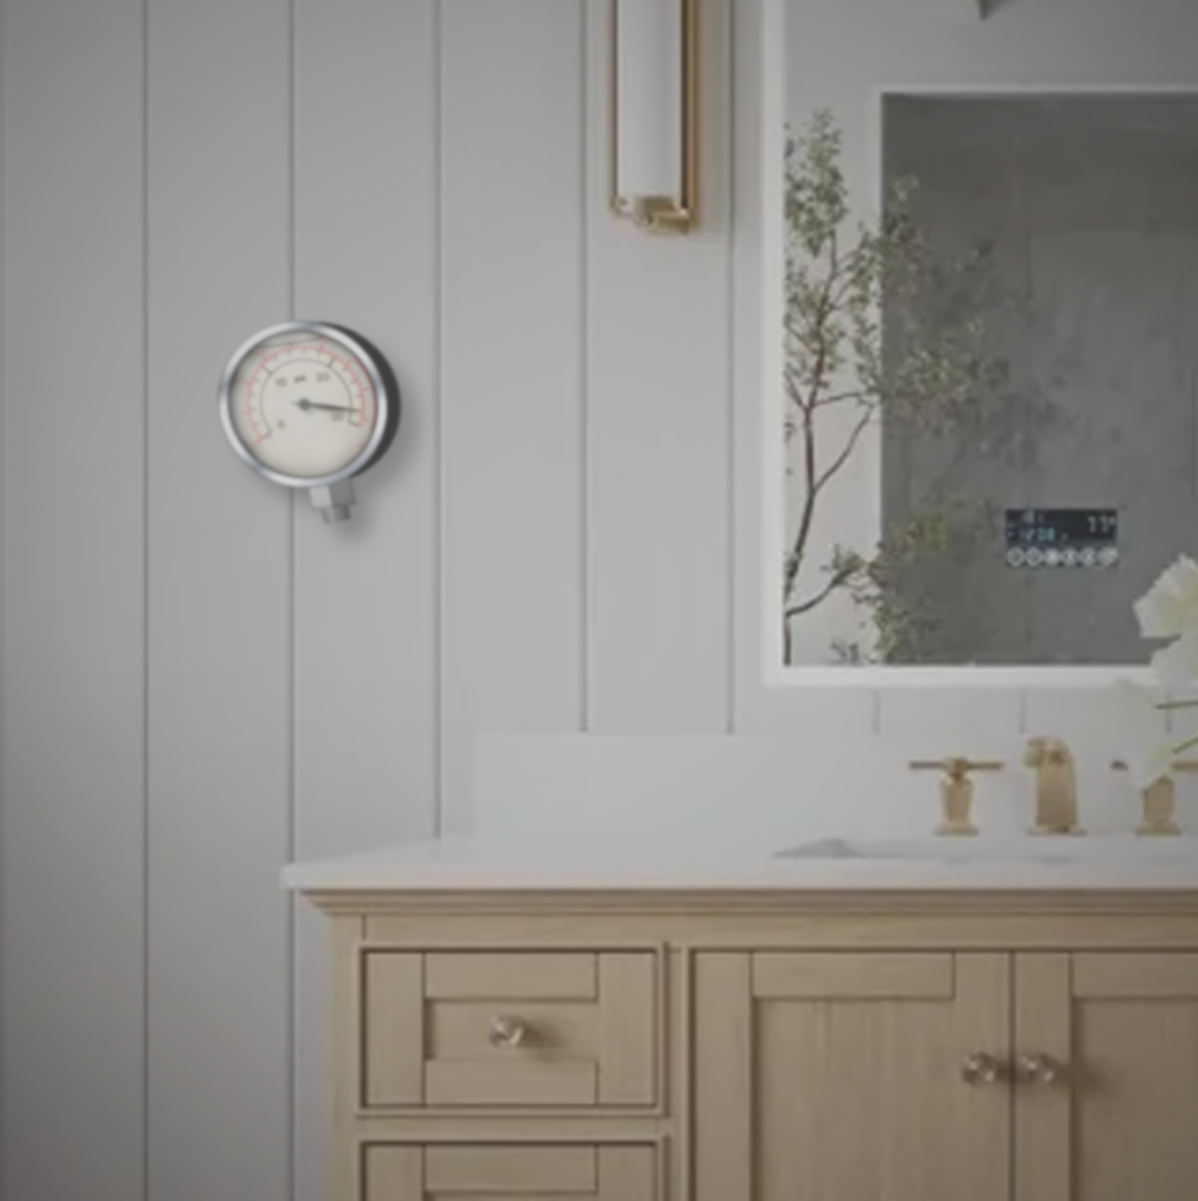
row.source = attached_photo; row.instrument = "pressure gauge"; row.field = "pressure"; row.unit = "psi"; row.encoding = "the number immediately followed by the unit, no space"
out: 28psi
